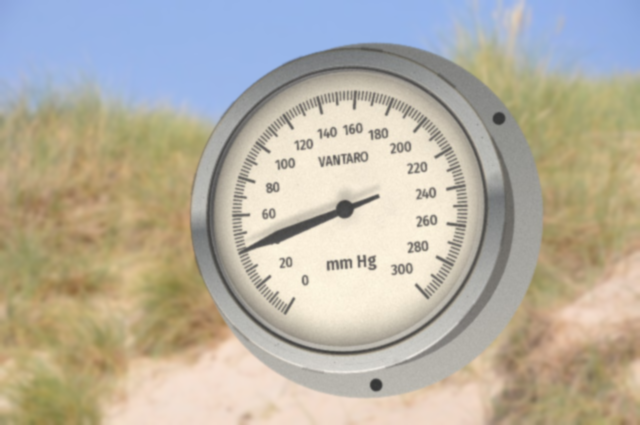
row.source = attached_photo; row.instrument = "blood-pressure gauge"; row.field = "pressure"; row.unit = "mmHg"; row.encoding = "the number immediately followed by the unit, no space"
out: 40mmHg
